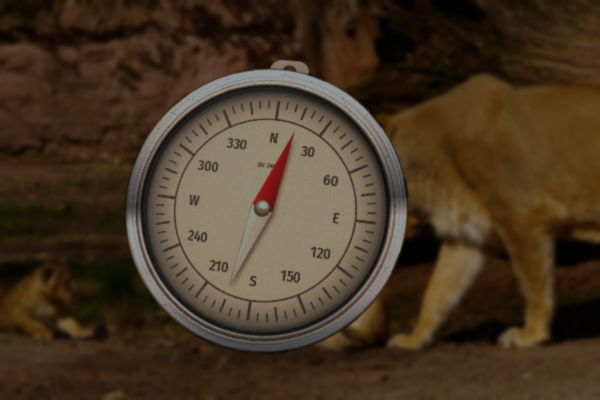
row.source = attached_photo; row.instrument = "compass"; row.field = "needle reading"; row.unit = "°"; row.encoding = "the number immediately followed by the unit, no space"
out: 15°
